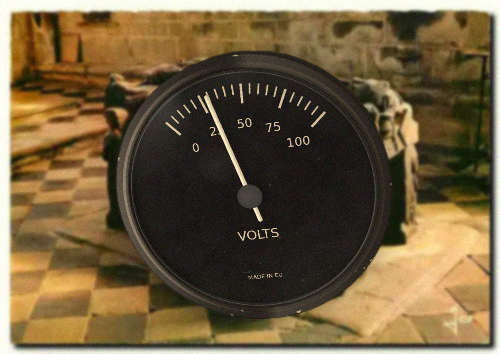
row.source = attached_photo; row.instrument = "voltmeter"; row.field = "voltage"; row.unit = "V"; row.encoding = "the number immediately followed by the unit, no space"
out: 30V
